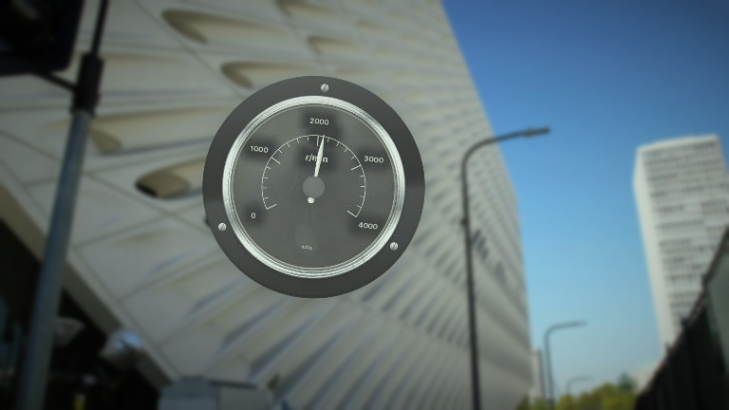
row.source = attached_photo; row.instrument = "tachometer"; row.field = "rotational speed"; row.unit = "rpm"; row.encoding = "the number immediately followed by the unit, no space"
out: 2100rpm
